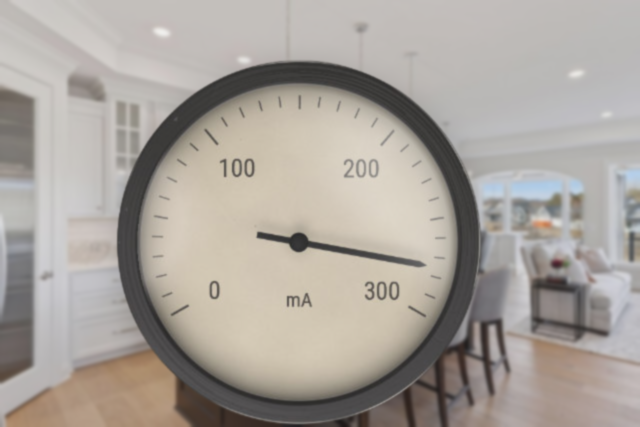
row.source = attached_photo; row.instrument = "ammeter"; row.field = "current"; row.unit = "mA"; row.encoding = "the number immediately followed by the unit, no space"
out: 275mA
